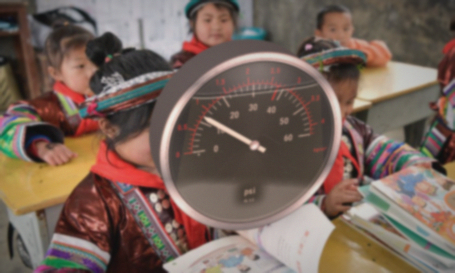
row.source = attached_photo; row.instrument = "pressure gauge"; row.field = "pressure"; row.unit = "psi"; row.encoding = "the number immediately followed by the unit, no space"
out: 12psi
